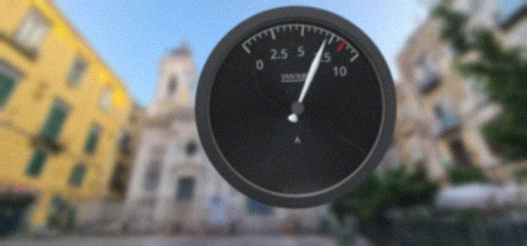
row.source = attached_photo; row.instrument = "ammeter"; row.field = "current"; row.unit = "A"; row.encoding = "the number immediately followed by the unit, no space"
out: 7A
